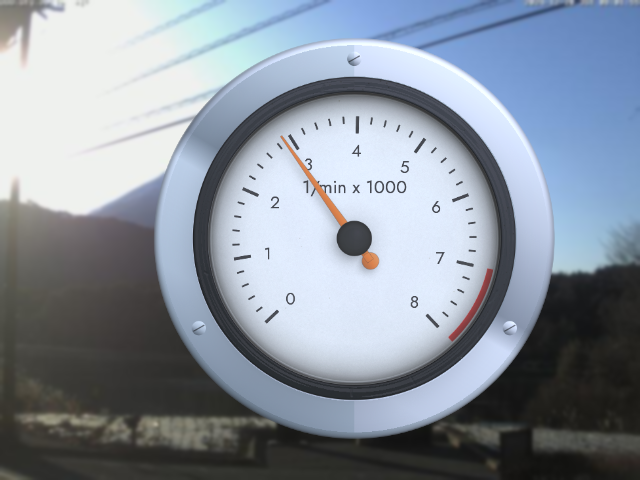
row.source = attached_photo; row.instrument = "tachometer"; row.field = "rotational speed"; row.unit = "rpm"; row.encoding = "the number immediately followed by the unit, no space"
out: 2900rpm
